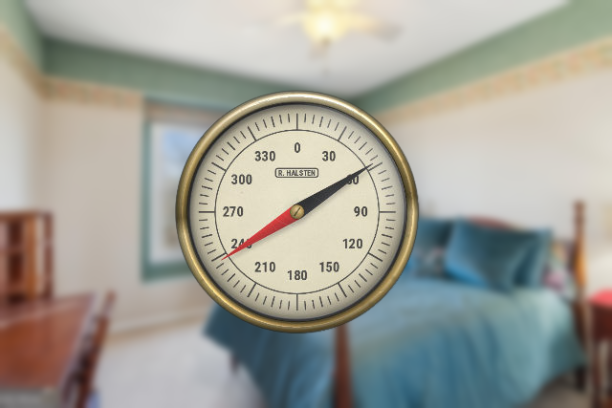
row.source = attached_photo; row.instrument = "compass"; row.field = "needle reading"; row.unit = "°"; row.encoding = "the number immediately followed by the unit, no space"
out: 237.5°
